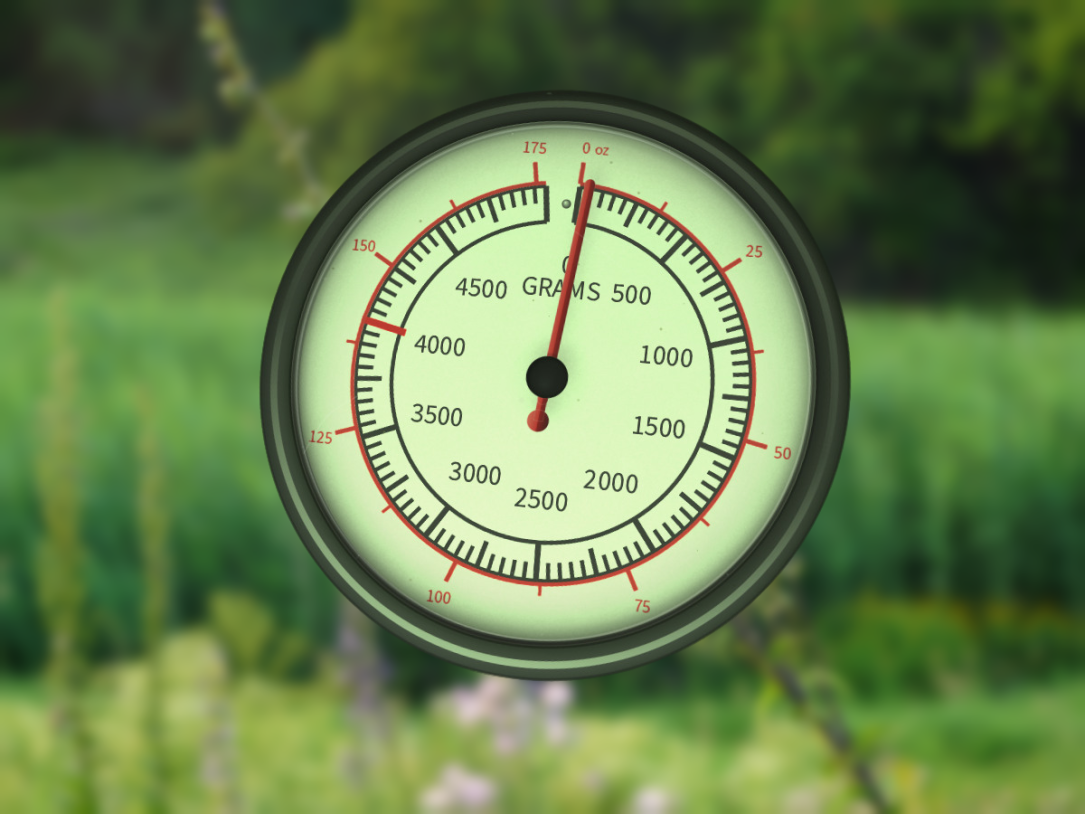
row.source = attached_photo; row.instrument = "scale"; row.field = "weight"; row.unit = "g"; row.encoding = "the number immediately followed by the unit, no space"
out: 50g
